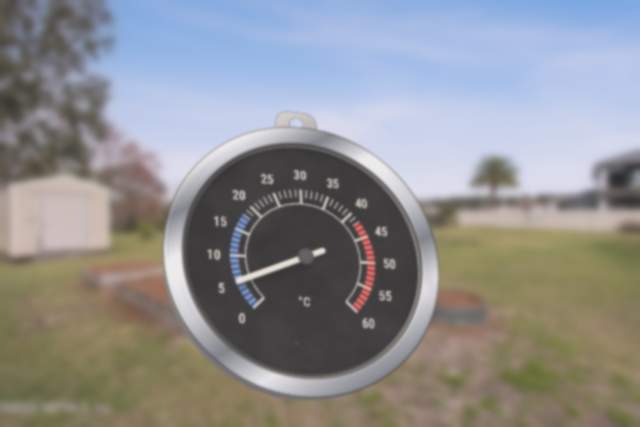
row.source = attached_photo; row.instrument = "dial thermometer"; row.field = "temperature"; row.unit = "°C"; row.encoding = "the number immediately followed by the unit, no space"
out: 5°C
